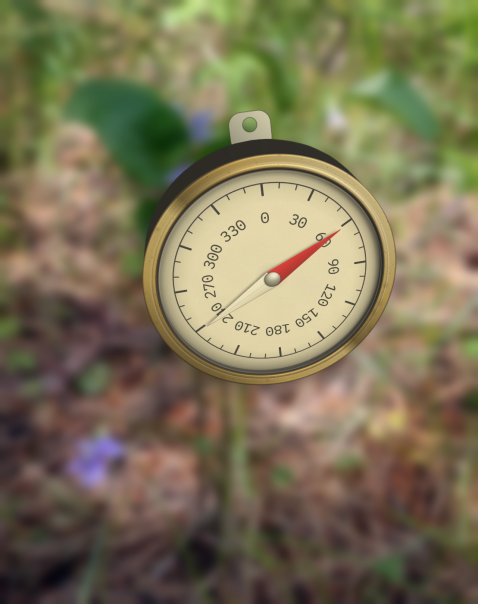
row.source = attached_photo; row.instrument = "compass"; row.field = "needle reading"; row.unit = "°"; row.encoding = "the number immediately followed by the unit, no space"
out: 60°
